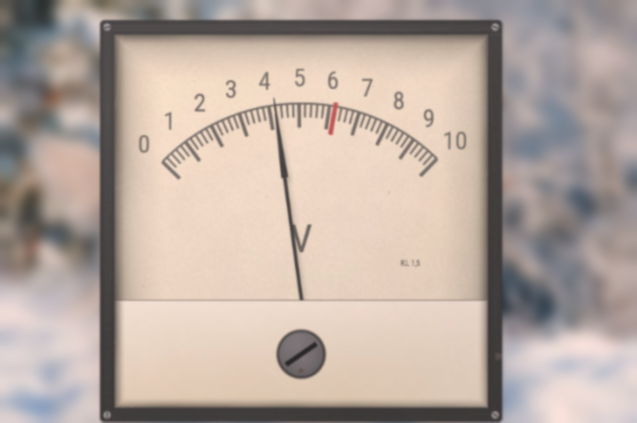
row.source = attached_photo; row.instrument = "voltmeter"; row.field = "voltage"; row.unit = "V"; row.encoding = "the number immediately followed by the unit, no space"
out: 4.2V
